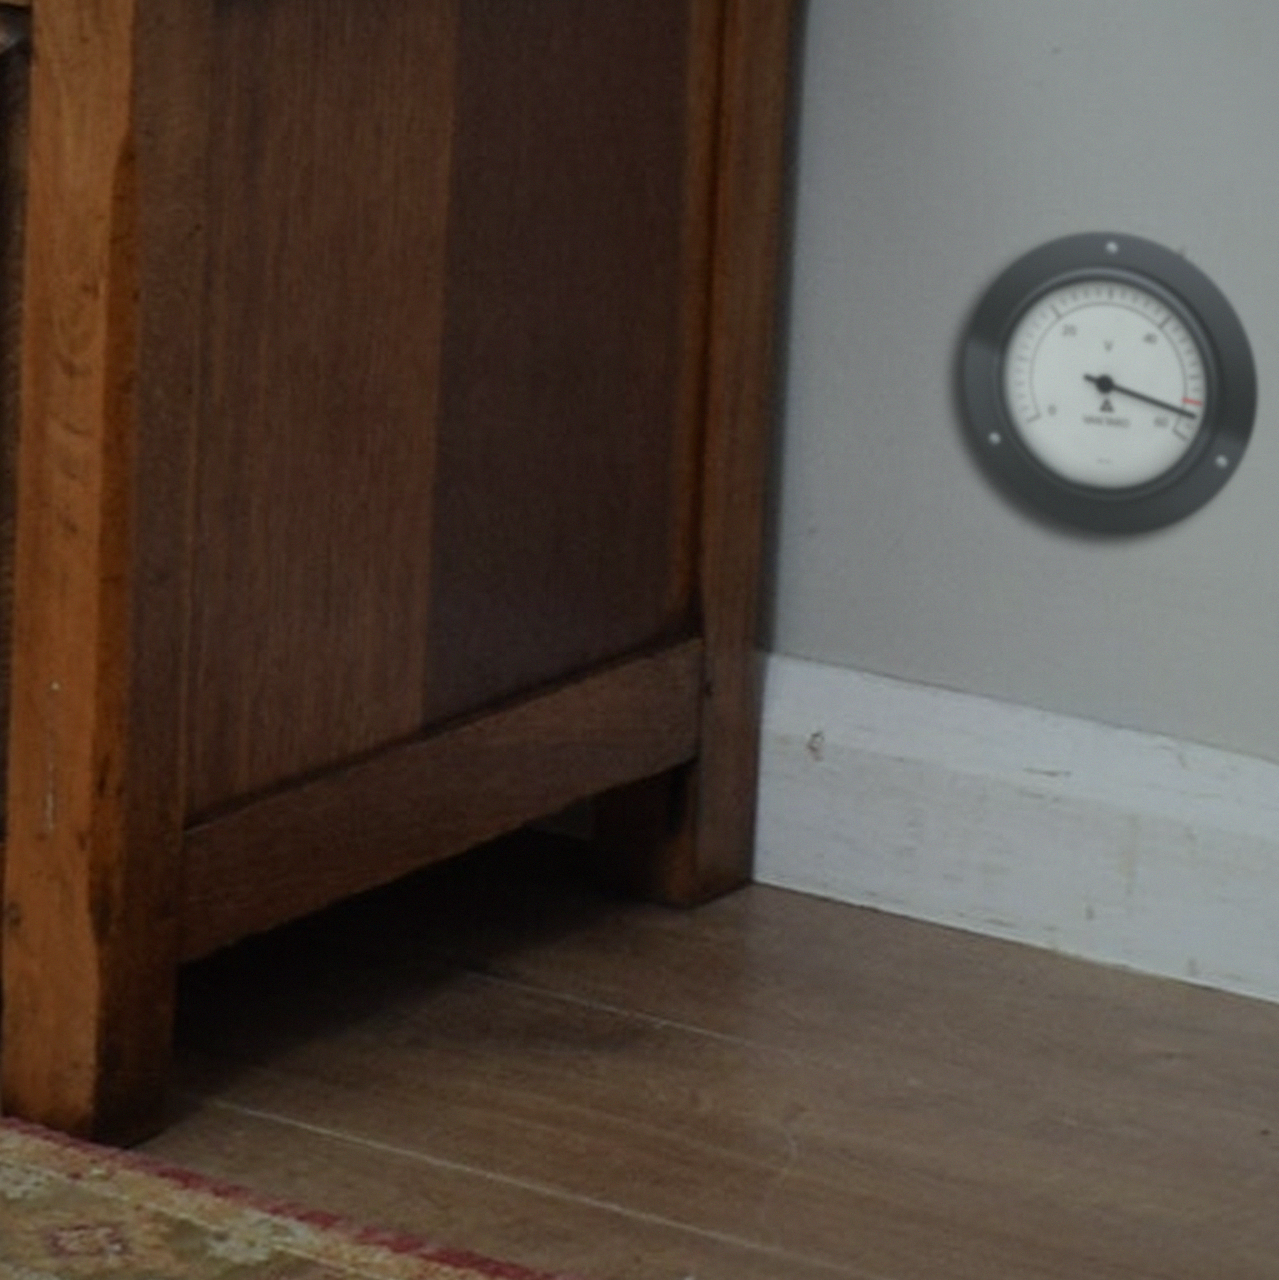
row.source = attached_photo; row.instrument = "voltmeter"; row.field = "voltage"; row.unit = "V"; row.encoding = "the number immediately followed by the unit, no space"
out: 56V
